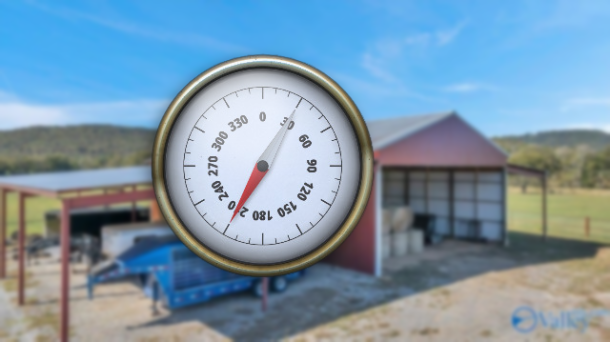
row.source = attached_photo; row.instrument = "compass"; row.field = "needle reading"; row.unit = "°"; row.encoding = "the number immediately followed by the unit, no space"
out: 210°
